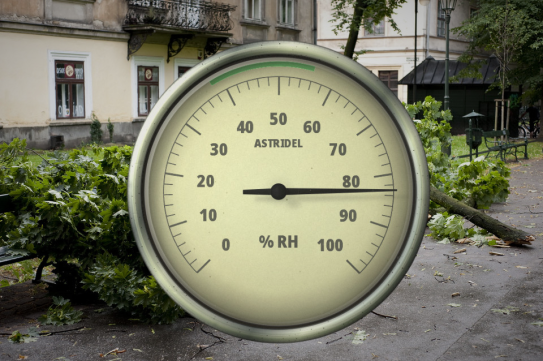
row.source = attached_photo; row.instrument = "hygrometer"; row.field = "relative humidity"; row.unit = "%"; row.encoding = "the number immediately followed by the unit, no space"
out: 83%
